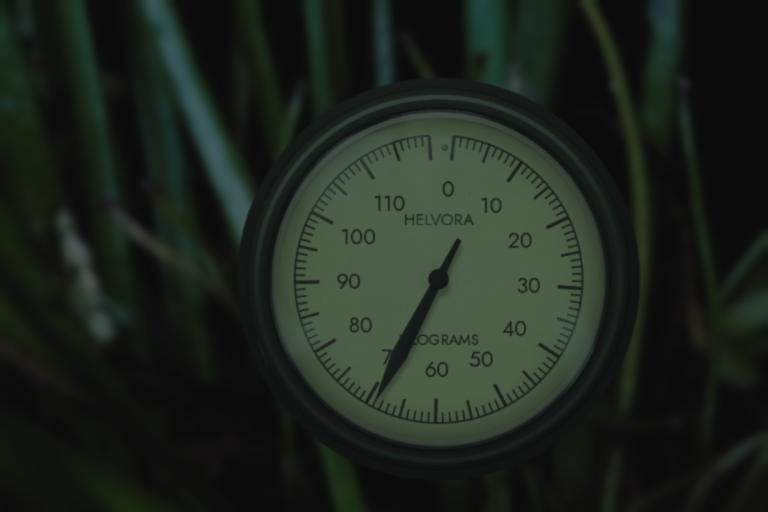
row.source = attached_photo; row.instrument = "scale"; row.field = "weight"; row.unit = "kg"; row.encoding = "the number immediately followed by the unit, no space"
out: 69kg
